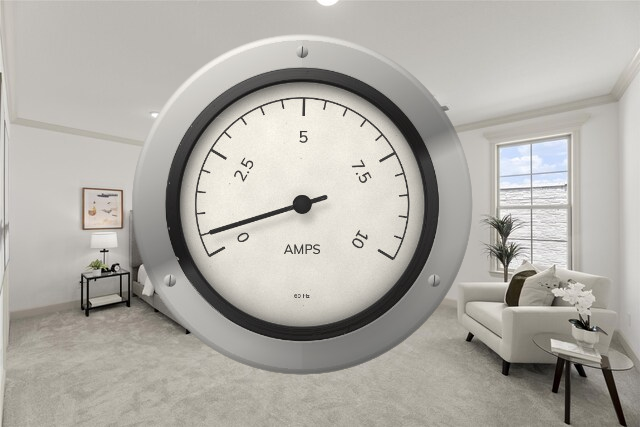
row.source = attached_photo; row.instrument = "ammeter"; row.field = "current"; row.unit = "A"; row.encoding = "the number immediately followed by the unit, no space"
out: 0.5A
